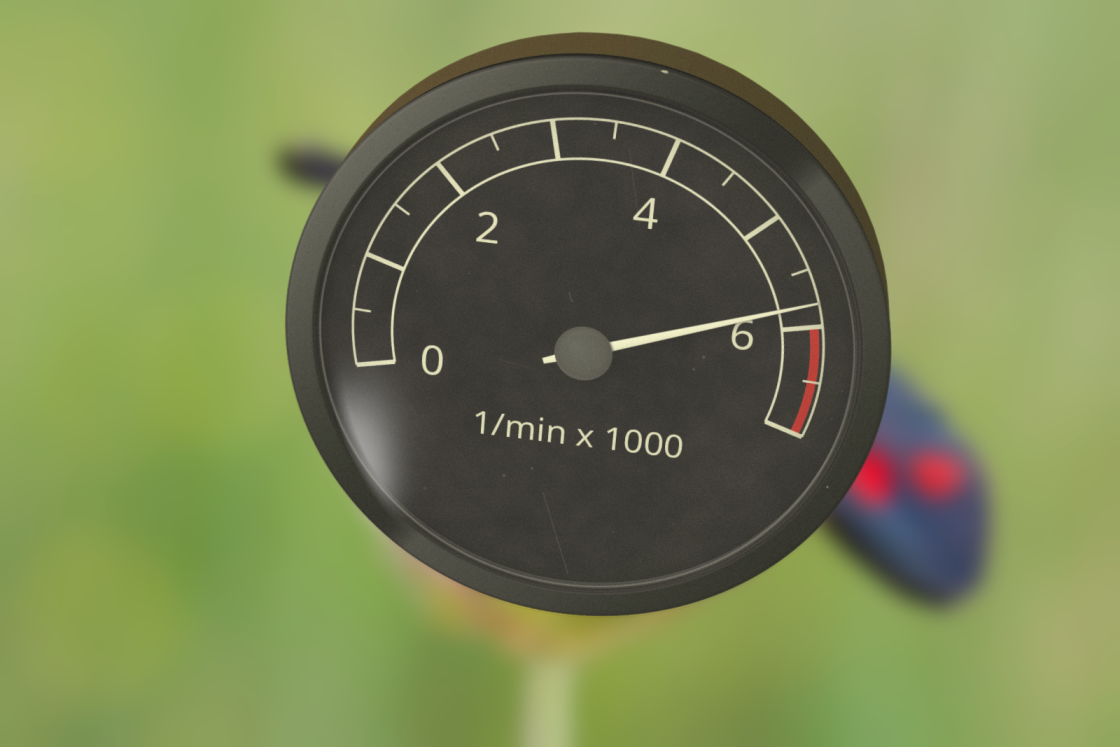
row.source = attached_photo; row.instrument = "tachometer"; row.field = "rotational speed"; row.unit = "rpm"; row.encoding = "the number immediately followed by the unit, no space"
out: 5750rpm
